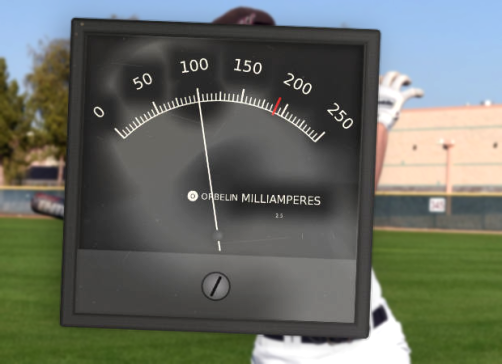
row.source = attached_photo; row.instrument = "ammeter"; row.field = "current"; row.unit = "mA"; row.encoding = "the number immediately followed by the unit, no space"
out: 100mA
